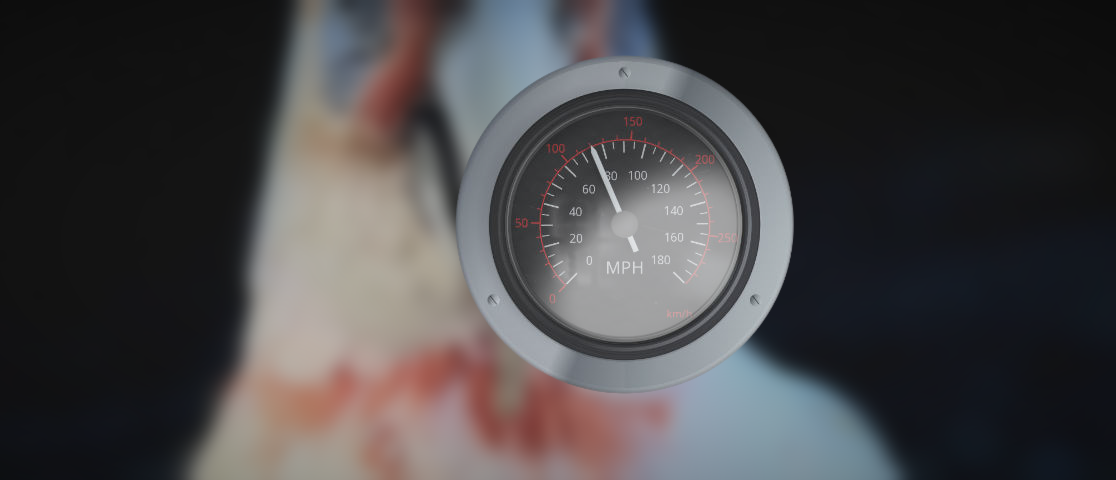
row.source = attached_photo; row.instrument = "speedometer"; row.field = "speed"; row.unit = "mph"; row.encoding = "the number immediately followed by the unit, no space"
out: 75mph
